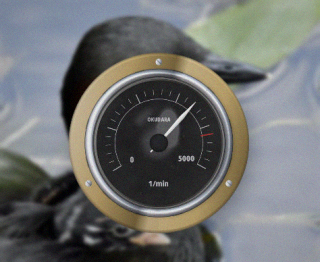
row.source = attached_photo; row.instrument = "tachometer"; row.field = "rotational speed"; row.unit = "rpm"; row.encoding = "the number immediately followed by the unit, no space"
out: 3400rpm
